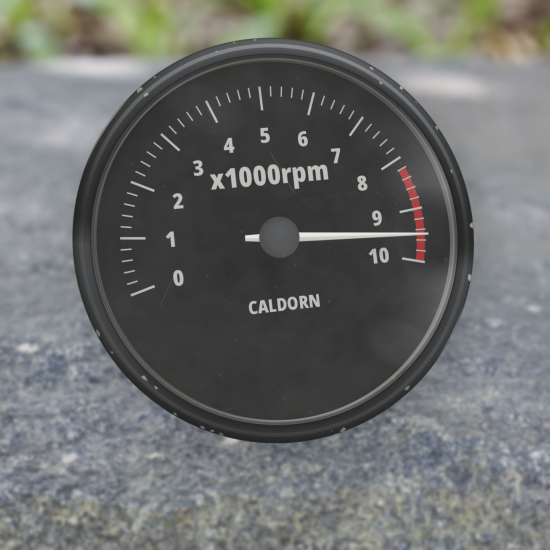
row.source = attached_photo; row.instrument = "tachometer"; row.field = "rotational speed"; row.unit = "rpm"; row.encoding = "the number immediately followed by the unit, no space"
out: 9500rpm
